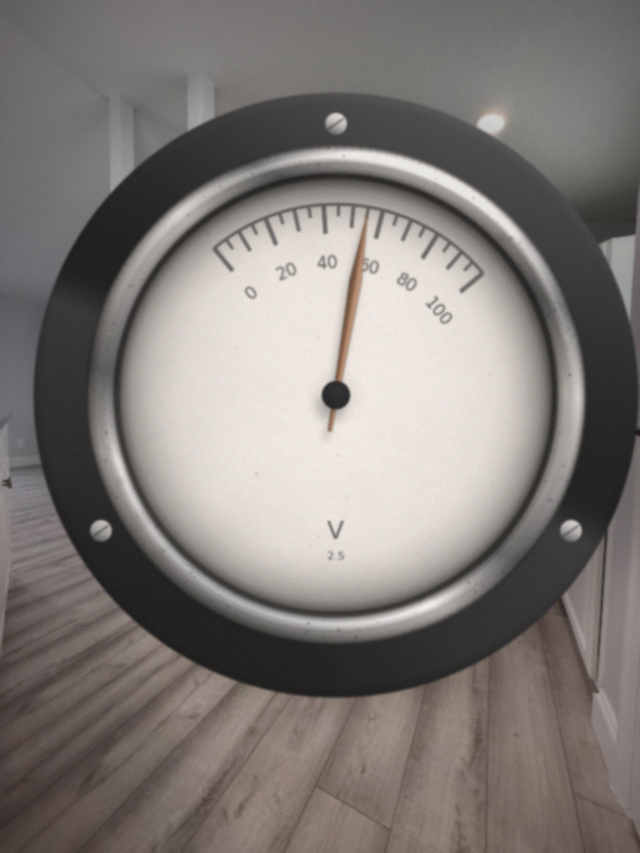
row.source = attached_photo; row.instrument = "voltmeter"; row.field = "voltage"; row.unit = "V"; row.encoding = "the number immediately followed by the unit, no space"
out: 55V
